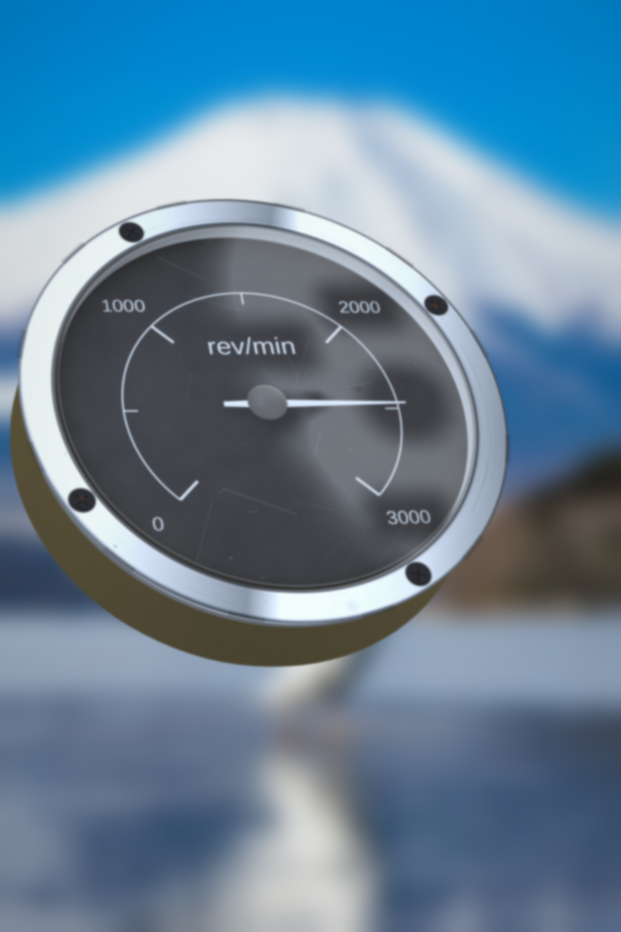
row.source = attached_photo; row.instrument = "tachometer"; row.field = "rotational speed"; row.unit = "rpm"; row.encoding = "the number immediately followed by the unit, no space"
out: 2500rpm
